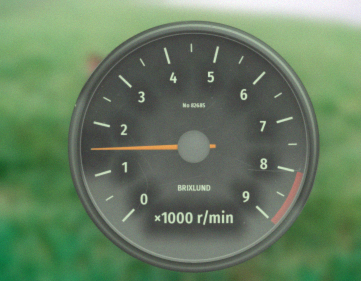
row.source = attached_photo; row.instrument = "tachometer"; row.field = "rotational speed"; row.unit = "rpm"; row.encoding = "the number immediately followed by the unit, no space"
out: 1500rpm
